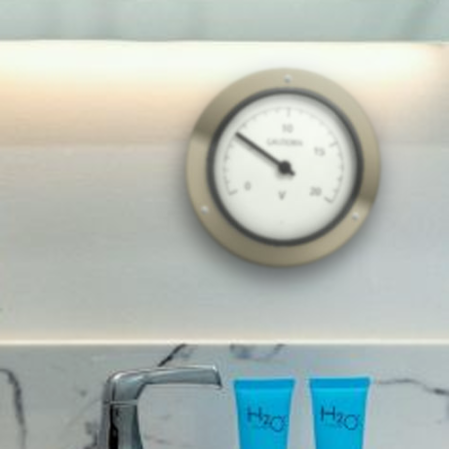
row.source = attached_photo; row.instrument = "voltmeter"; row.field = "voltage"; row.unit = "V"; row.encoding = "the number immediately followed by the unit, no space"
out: 5V
